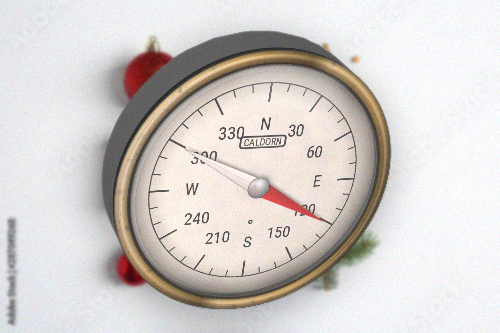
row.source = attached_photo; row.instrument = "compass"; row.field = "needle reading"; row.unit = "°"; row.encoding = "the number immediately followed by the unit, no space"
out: 120°
